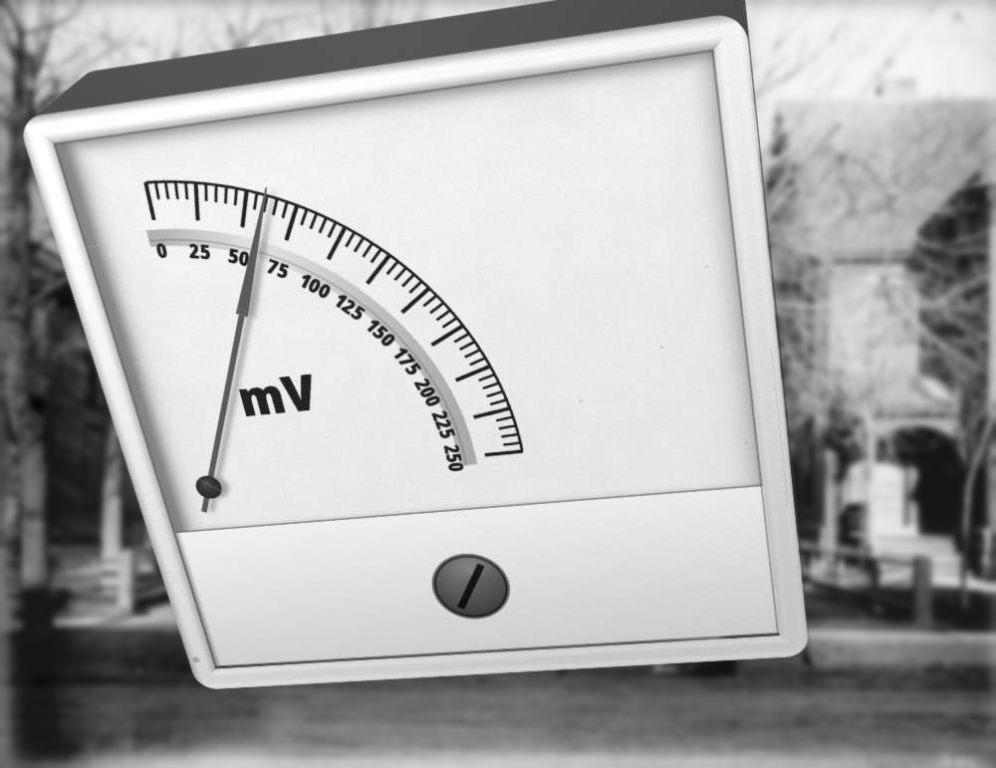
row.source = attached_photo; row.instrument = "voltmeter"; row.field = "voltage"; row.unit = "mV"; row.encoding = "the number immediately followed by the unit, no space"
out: 60mV
